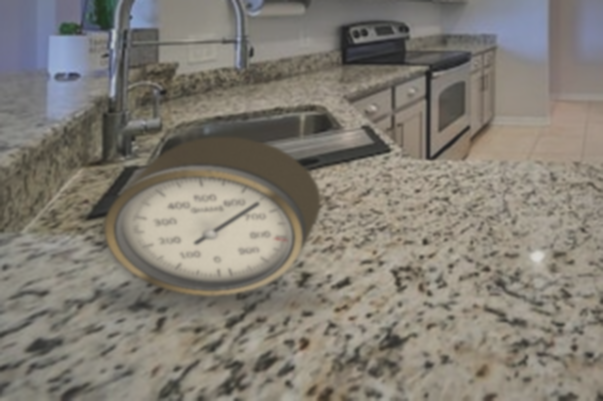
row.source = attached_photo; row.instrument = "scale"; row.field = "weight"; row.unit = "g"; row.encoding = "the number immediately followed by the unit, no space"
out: 650g
